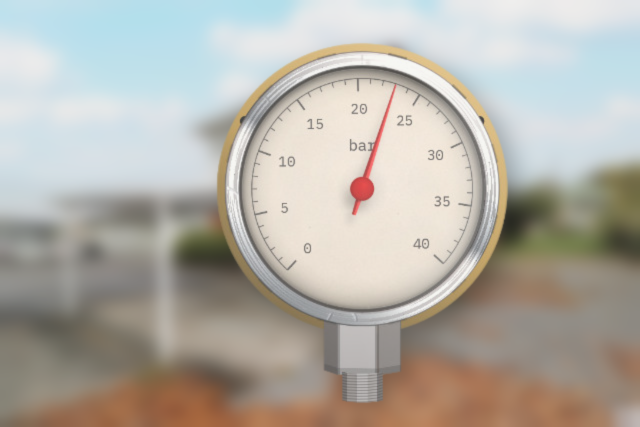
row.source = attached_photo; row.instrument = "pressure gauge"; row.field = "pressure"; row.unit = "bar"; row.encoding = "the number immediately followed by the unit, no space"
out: 23bar
